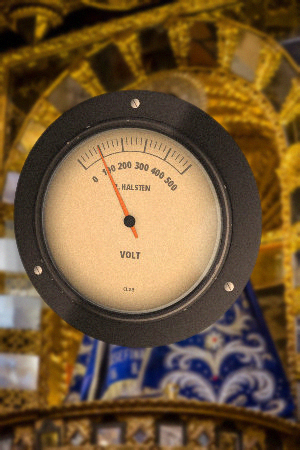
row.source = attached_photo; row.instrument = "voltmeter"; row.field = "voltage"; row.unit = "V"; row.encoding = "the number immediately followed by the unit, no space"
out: 100V
